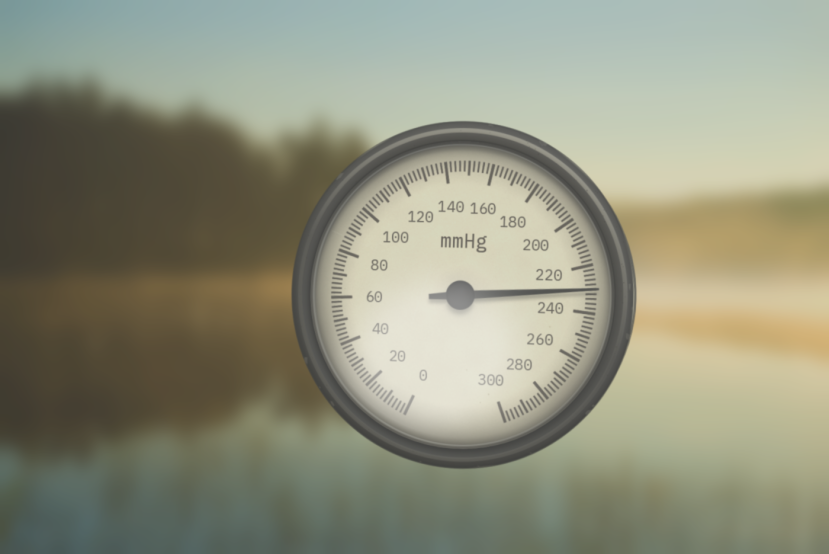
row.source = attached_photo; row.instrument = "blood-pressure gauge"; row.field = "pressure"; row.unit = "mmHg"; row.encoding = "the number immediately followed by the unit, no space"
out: 230mmHg
